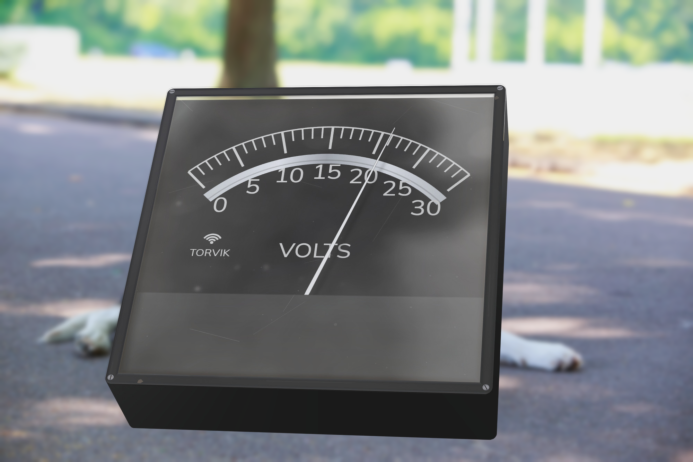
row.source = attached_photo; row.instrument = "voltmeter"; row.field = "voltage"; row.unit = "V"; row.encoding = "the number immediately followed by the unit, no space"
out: 21V
